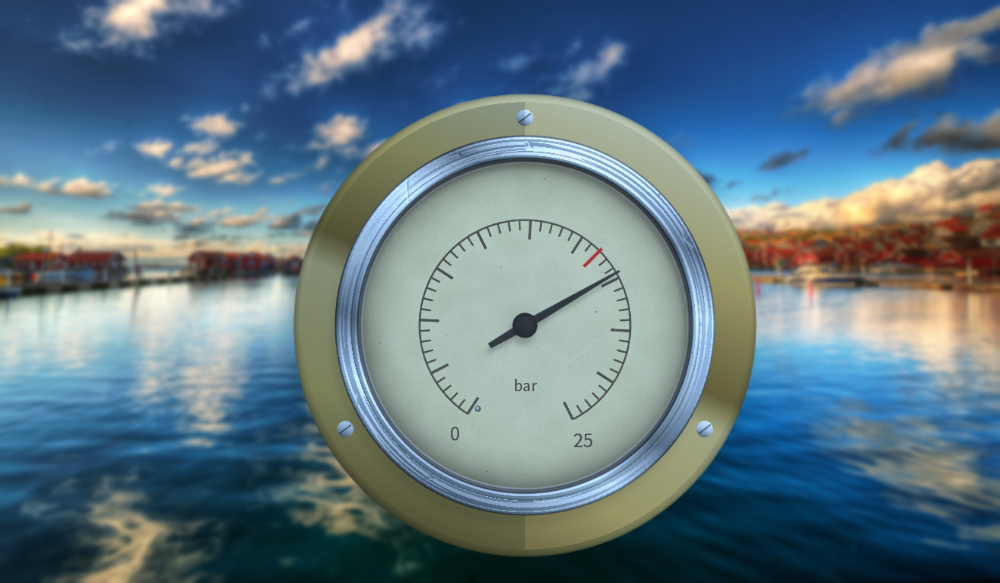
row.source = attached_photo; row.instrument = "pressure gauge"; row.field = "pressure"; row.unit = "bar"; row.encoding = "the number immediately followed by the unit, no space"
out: 17.25bar
